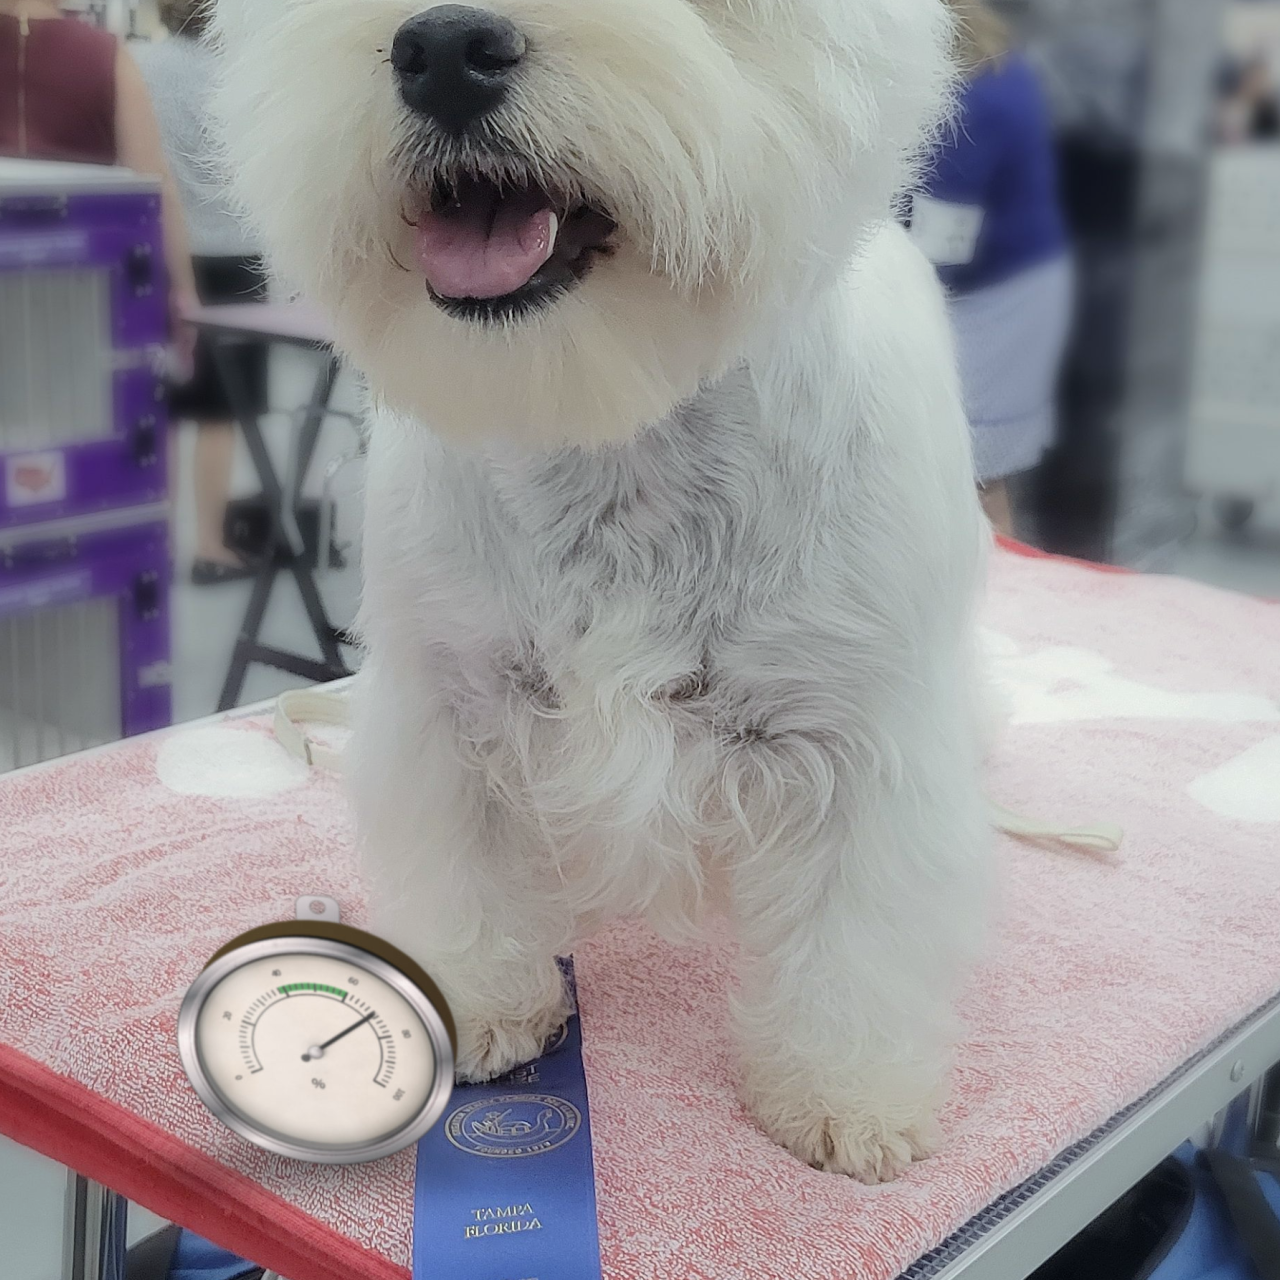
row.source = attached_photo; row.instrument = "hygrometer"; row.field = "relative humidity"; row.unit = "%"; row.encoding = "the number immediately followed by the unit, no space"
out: 70%
